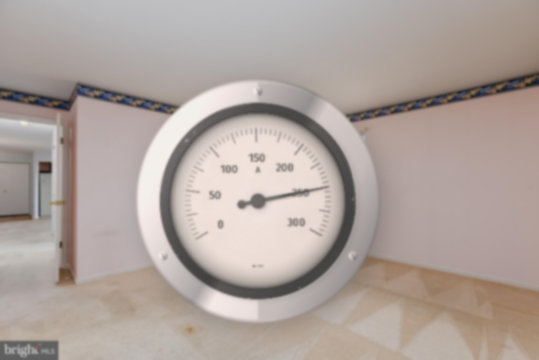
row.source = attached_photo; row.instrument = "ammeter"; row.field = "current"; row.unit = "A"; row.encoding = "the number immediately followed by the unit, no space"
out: 250A
